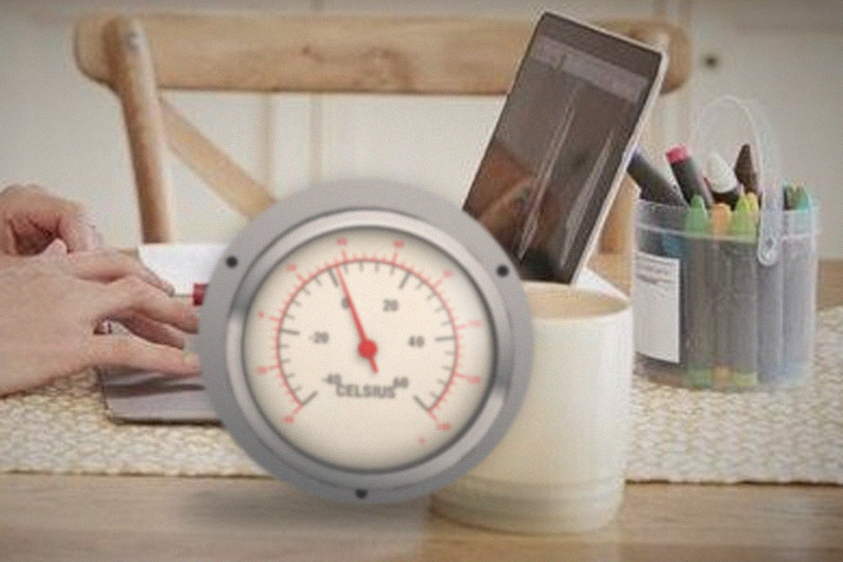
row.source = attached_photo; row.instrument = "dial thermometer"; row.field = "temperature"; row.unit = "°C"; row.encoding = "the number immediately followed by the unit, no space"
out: 2°C
